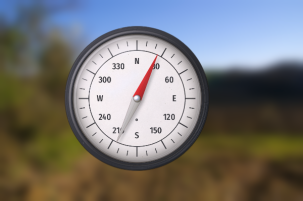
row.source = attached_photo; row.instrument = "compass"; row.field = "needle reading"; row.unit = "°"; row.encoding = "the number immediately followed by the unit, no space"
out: 25°
